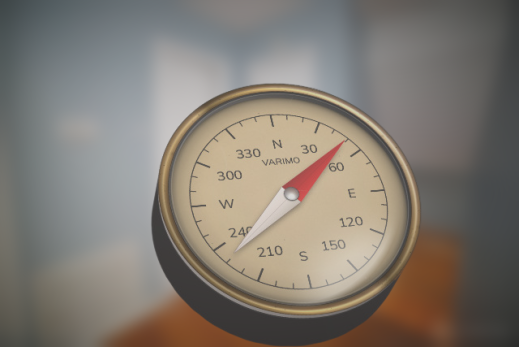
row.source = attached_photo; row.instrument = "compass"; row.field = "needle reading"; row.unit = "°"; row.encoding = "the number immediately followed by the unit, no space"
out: 50°
